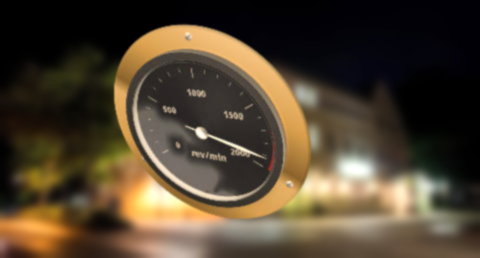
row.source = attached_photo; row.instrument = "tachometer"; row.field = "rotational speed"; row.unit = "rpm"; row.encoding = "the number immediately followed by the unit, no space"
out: 1900rpm
